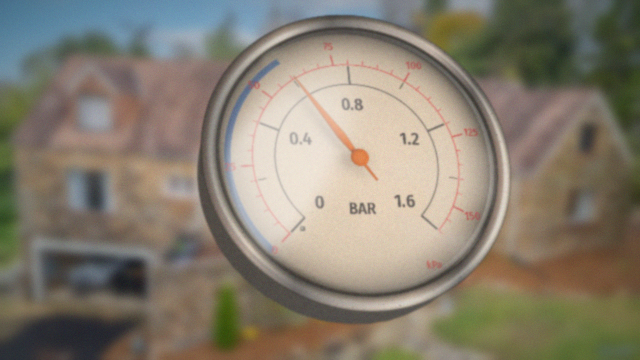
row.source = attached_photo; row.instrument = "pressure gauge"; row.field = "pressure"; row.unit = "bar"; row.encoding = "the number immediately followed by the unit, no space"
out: 0.6bar
